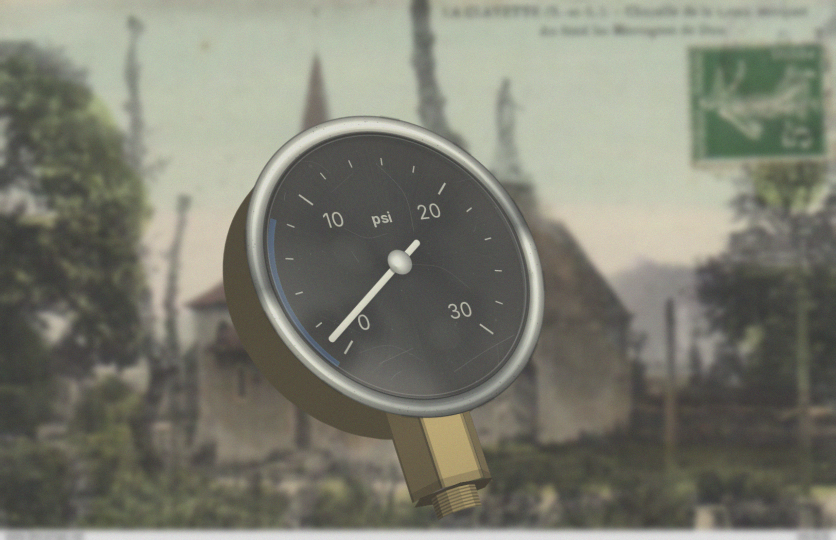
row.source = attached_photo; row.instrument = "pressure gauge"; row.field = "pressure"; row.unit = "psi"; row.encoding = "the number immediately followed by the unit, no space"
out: 1psi
